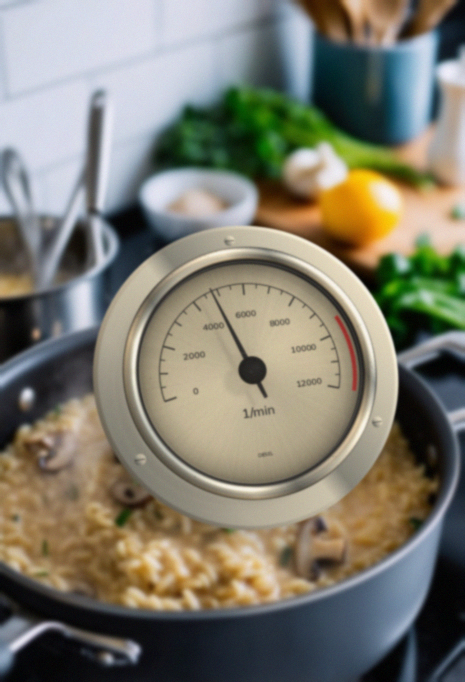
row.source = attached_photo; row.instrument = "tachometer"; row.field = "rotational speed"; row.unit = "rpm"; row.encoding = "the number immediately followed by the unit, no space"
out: 4750rpm
